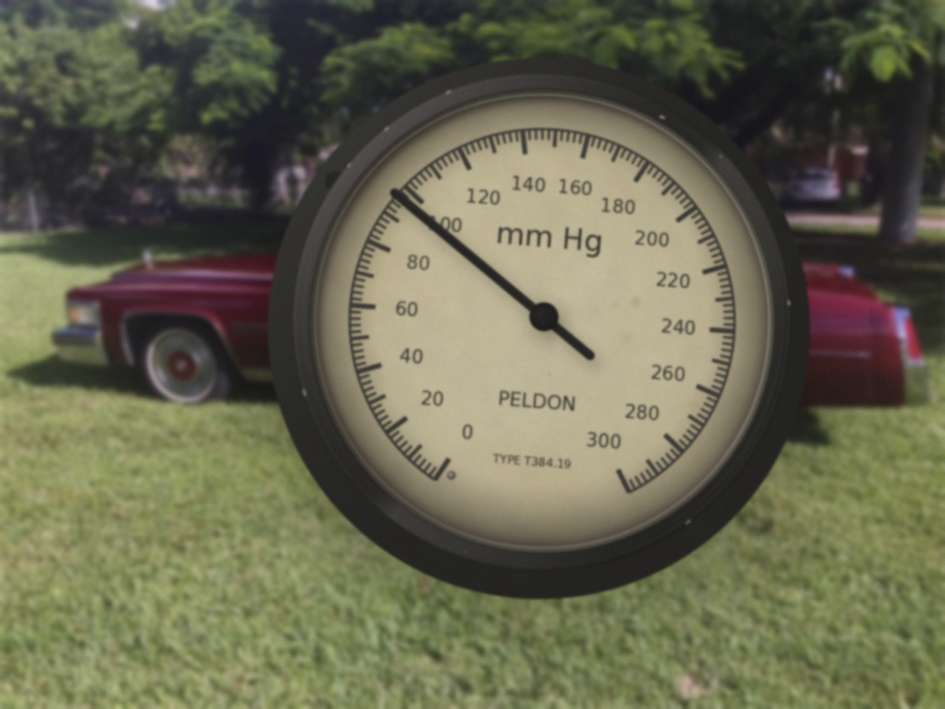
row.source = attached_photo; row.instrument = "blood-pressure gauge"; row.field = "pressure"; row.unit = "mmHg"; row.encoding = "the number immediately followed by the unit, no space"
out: 96mmHg
